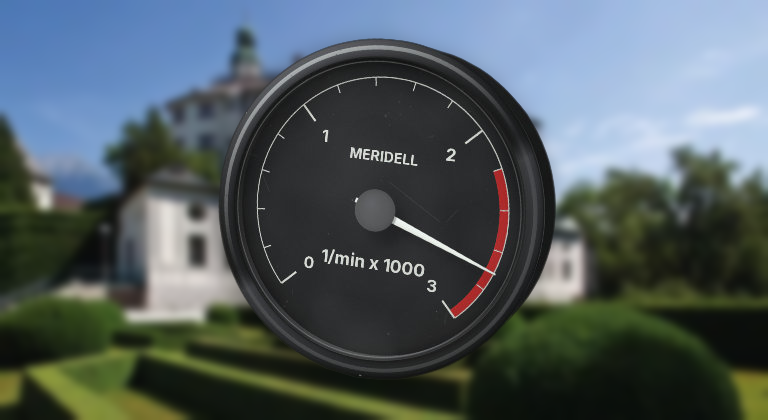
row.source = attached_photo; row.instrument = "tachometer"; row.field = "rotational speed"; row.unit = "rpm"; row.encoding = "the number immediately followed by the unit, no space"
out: 2700rpm
